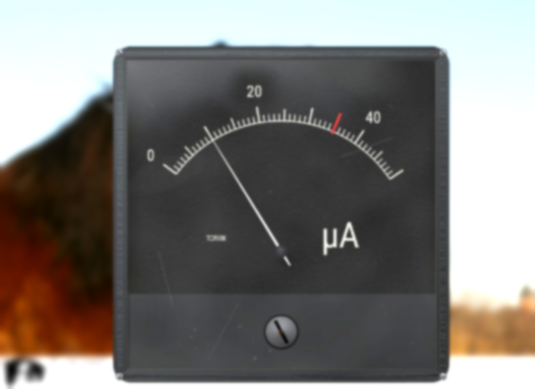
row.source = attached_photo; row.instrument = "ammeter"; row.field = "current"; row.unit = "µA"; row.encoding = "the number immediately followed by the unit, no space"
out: 10µA
